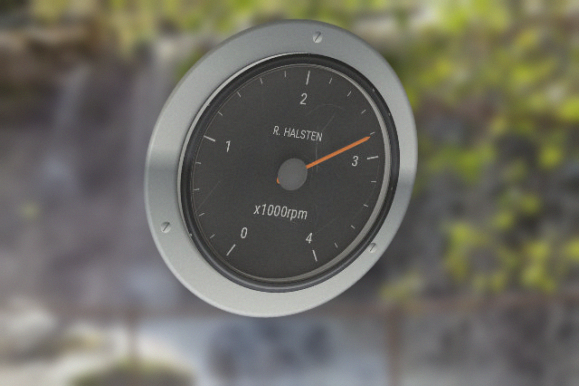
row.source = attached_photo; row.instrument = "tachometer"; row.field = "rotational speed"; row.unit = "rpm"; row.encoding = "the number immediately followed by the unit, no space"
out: 2800rpm
